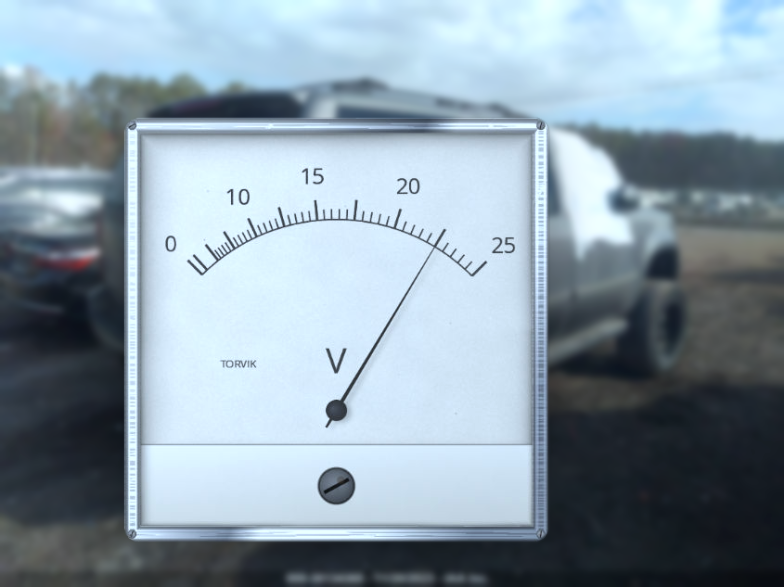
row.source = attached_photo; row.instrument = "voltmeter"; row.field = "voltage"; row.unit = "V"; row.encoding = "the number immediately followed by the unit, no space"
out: 22.5V
